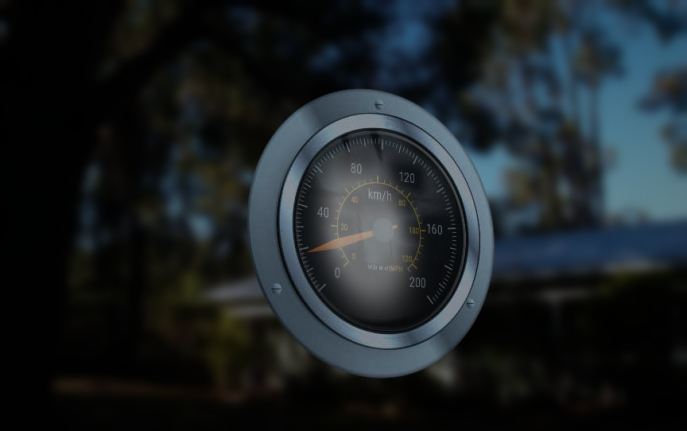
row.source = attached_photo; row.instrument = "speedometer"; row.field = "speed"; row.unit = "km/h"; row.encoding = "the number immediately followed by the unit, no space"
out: 18km/h
